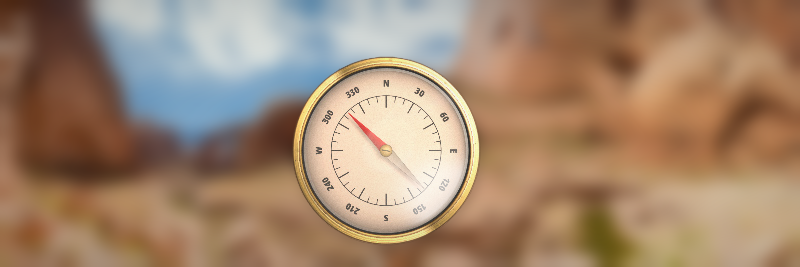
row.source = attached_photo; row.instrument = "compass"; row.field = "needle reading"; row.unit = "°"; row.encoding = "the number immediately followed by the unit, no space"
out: 315°
